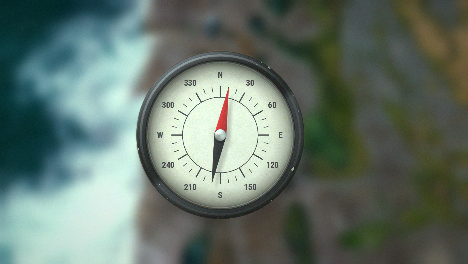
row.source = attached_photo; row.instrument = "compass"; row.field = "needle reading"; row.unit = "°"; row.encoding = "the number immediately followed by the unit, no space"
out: 10°
